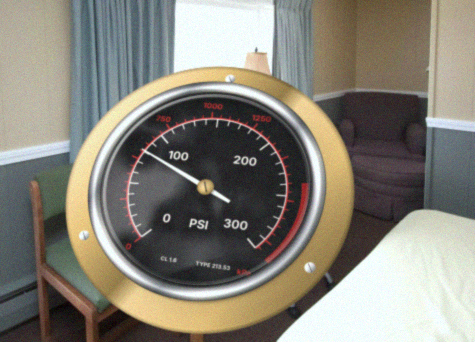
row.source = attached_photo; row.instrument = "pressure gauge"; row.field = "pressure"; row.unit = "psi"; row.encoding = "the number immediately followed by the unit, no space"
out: 80psi
